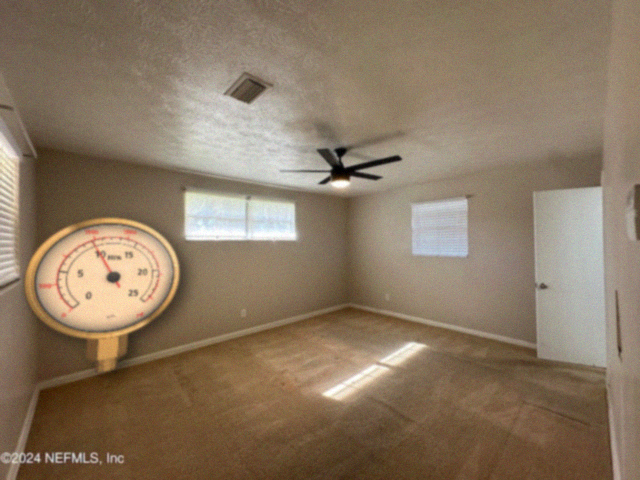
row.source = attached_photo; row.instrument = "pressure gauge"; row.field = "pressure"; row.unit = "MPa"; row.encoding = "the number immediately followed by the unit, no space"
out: 10MPa
